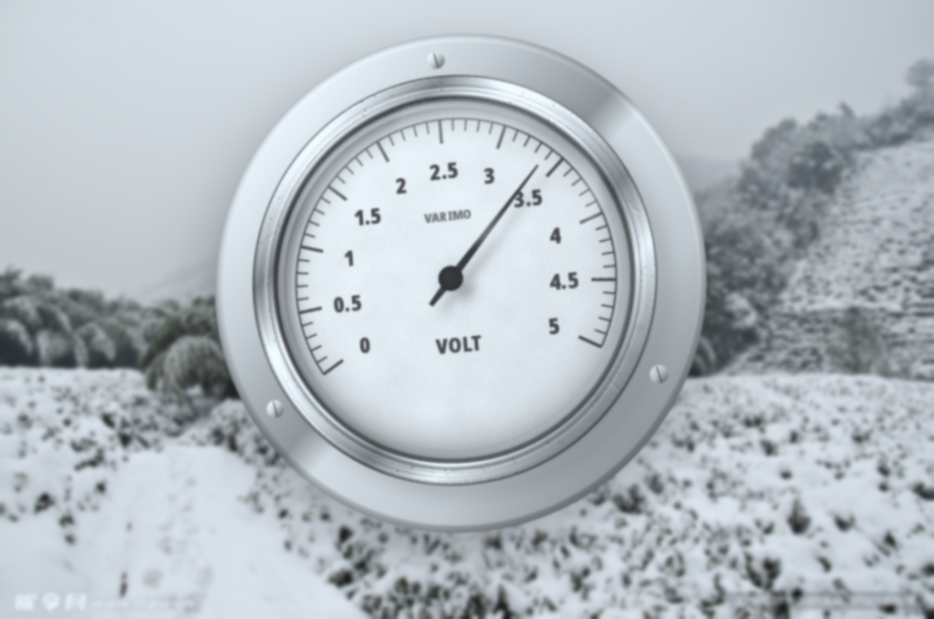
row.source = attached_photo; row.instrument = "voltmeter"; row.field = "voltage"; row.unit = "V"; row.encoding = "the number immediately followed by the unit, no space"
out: 3.4V
